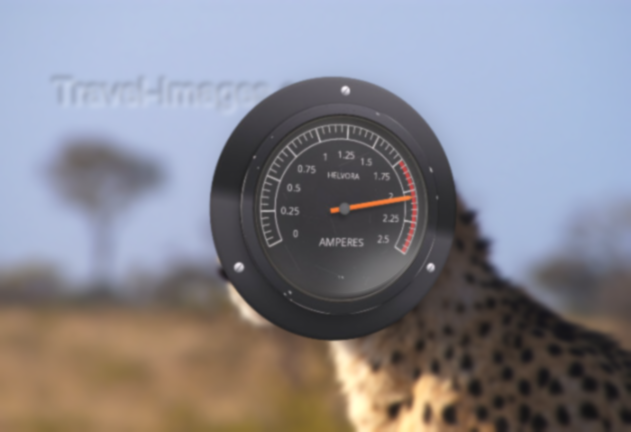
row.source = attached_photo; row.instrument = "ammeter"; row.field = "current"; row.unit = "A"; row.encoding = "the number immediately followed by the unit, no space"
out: 2.05A
